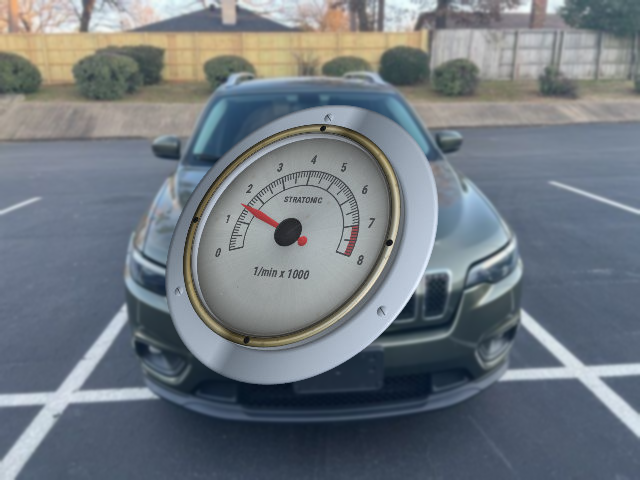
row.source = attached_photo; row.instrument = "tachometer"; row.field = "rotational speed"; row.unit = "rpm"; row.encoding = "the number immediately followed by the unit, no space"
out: 1500rpm
